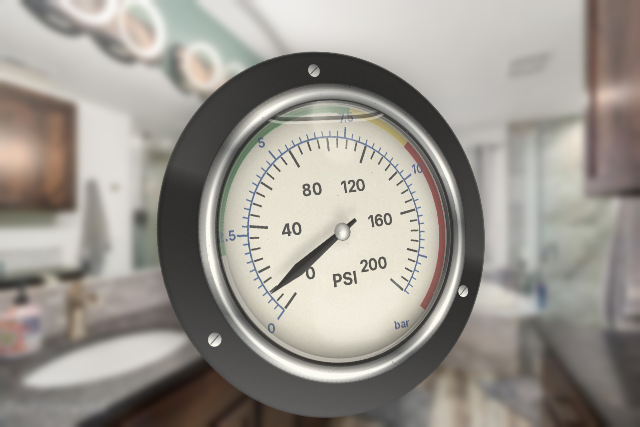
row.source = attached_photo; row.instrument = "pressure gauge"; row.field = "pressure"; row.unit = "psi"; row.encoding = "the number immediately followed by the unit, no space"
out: 10psi
